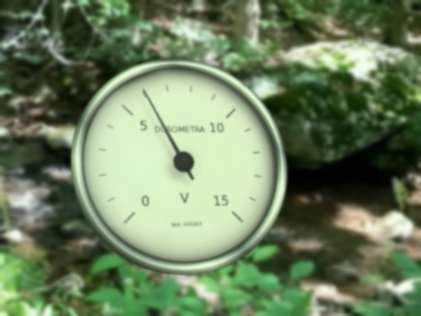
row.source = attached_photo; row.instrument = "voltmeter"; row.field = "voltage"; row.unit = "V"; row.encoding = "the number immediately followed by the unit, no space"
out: 6V
